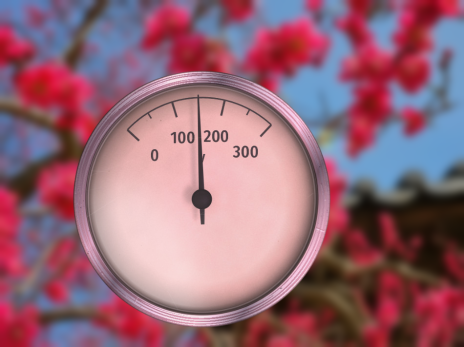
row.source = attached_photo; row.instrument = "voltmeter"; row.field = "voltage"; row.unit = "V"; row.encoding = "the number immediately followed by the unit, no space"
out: 150V
